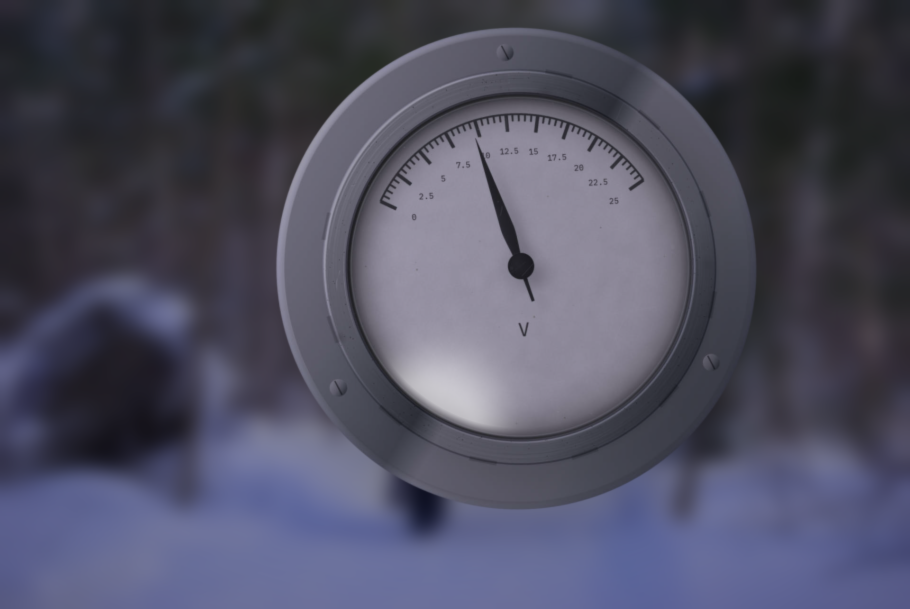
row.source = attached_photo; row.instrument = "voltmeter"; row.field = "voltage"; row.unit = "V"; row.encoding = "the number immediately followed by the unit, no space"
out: 9.5V
